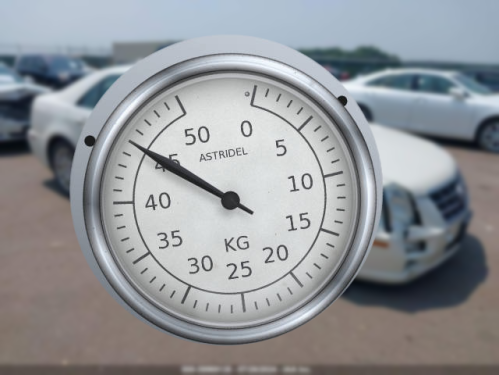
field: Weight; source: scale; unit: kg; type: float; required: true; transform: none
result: 45 kg
